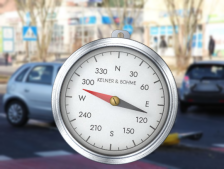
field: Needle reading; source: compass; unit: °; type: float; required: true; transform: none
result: 285 °
